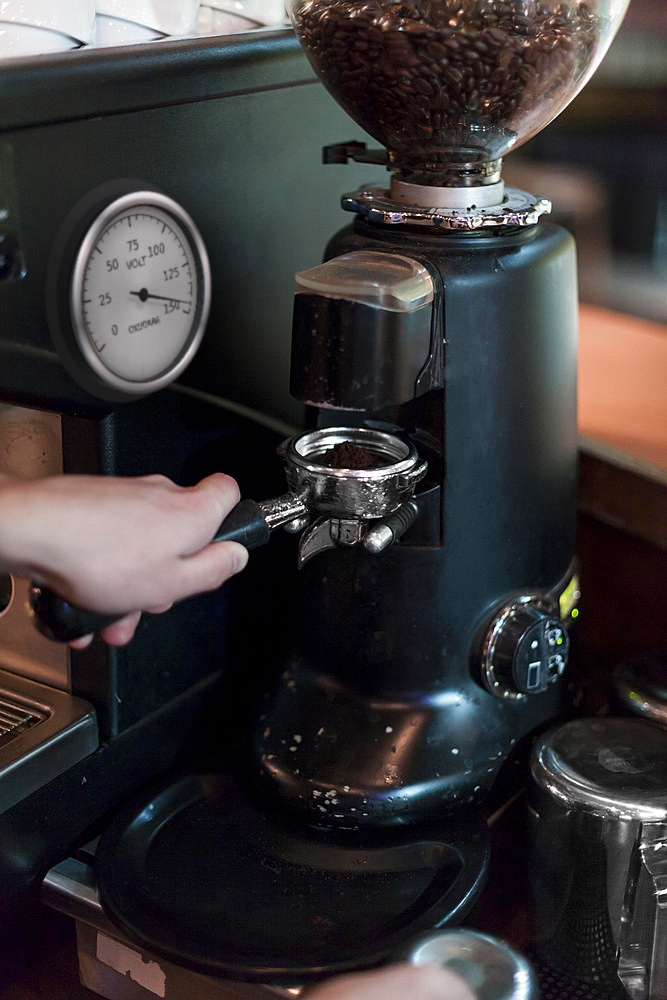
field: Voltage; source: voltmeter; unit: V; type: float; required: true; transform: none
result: 145 V
